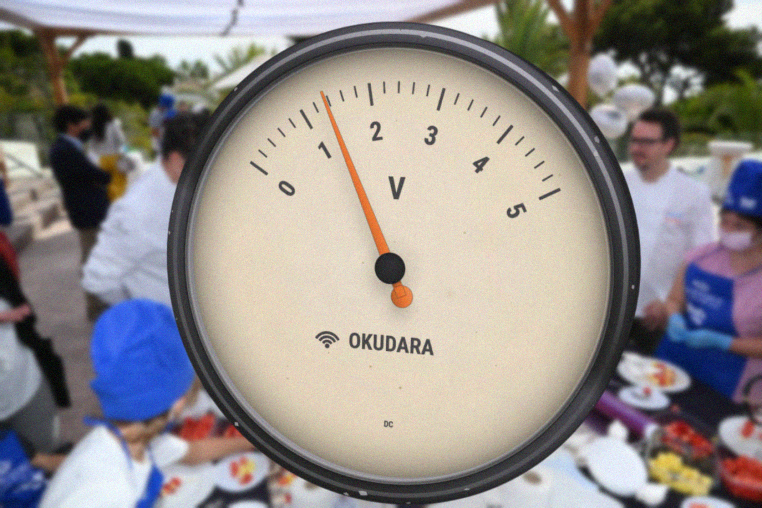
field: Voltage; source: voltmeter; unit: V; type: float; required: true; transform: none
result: 1.4 V
